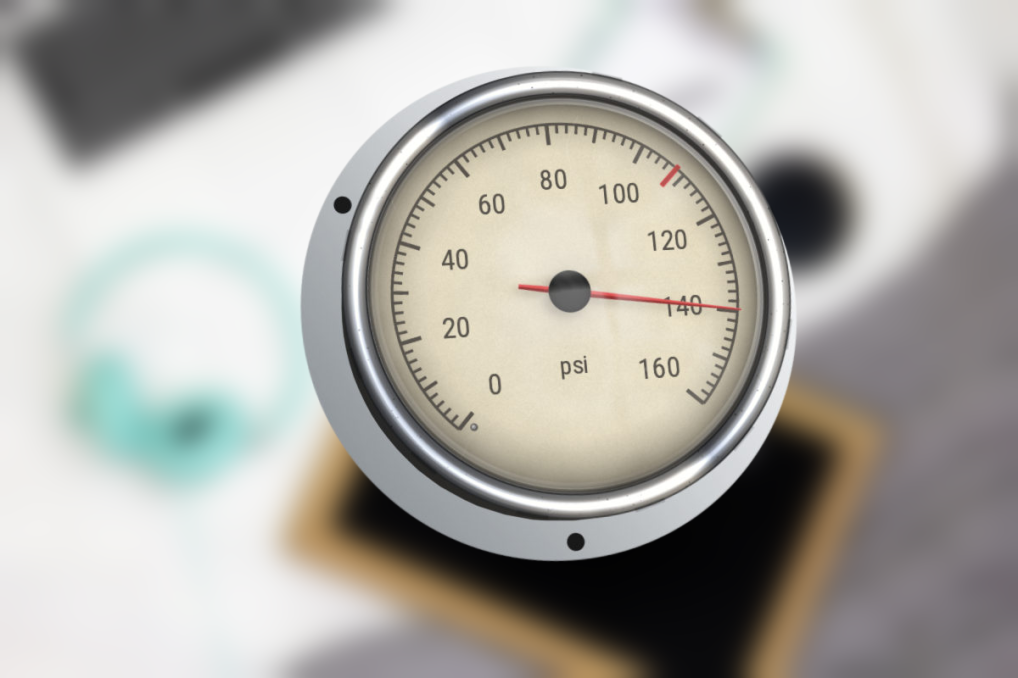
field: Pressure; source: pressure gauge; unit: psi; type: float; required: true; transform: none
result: 140 psi
